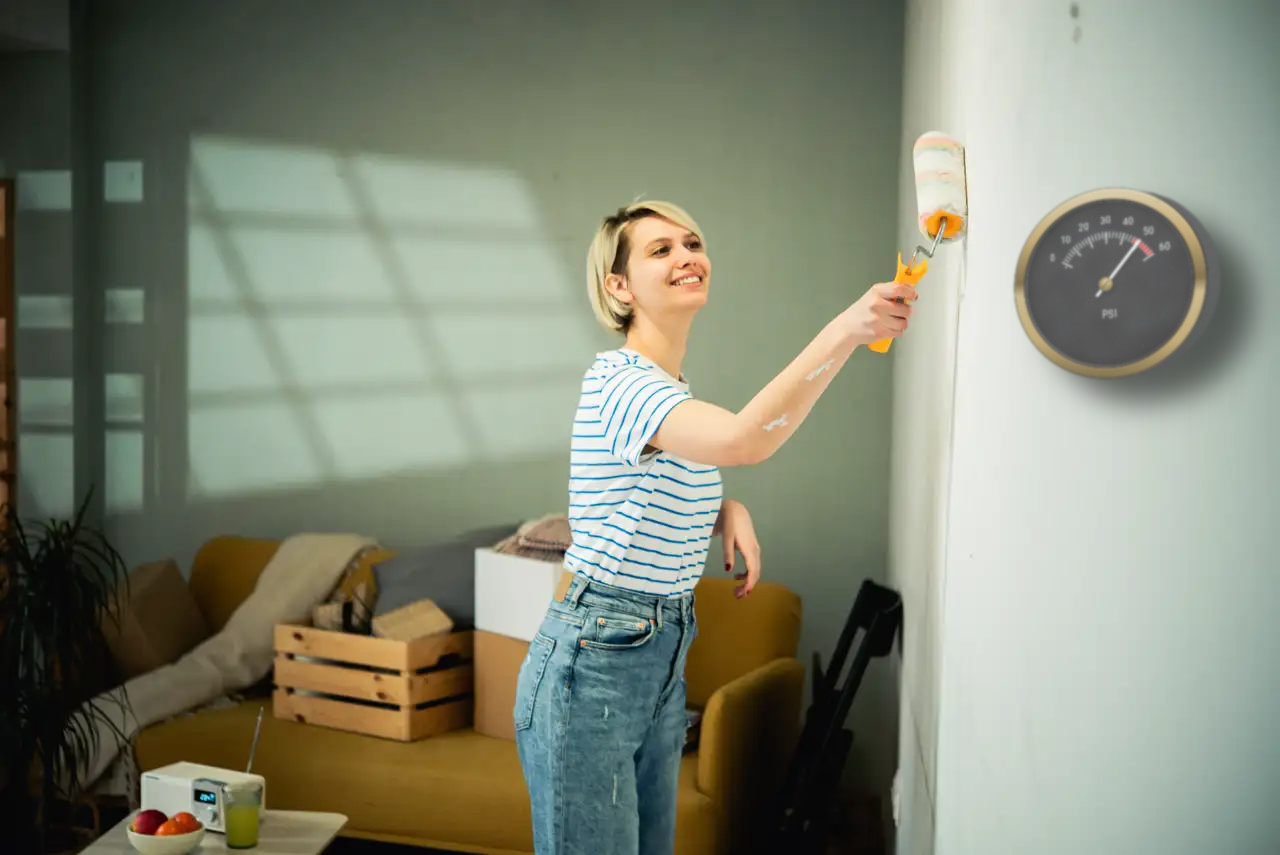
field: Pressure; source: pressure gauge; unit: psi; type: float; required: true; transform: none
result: 50 psi
